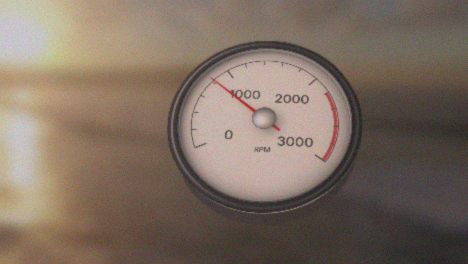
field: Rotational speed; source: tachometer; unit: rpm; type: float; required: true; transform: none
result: 800 rpm
